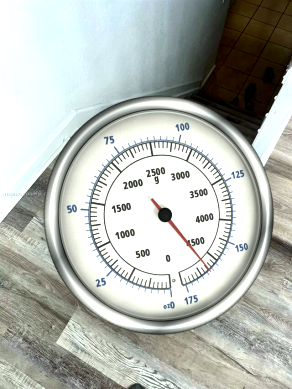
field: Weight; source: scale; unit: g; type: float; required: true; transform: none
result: 4650 g
